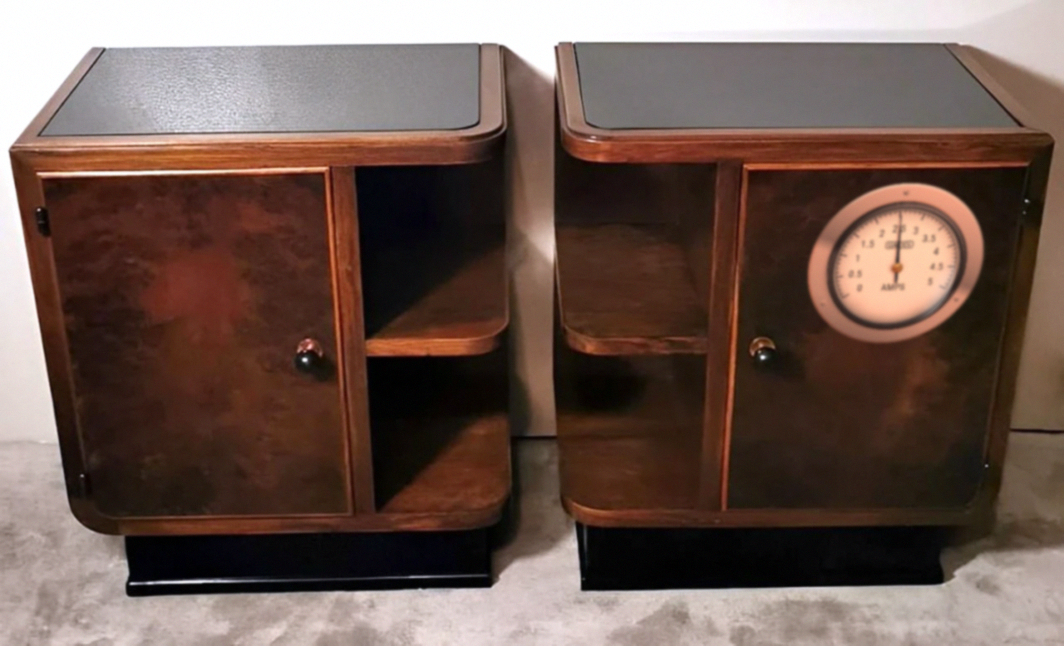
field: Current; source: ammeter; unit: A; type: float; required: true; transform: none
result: 2.5 A
